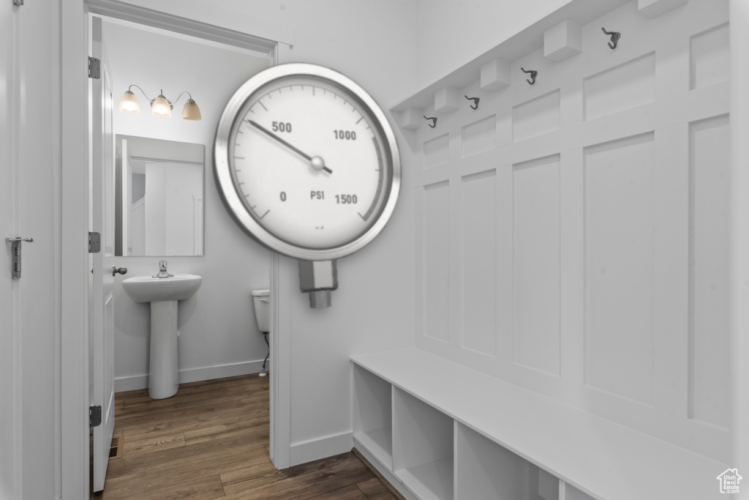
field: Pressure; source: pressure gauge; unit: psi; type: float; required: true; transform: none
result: 400 psi
